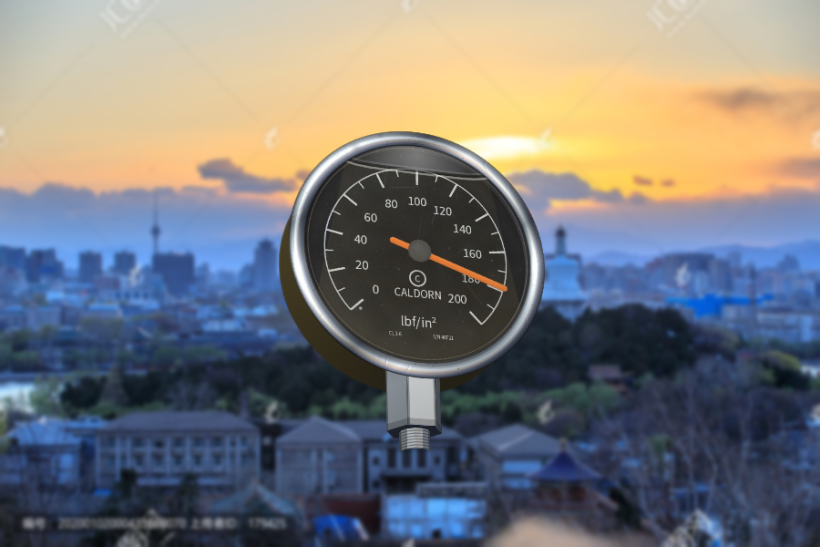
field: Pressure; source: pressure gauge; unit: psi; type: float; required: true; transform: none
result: 180 psi
